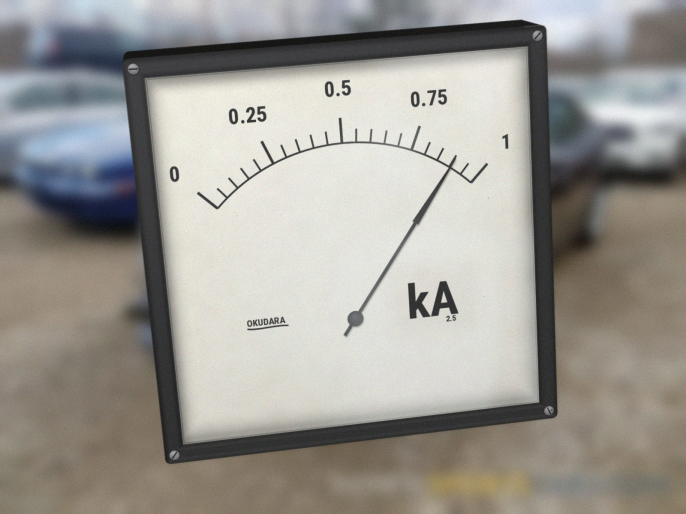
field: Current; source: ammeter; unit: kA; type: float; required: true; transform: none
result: 0.9 kA
